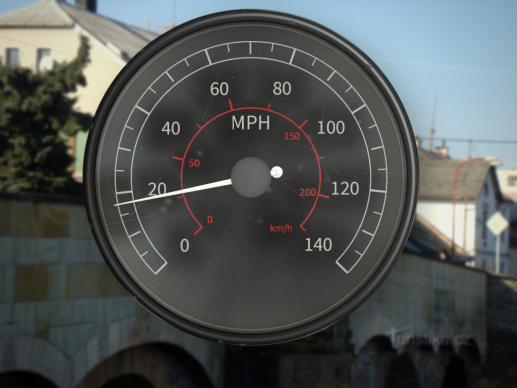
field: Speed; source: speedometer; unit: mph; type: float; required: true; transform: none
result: 17.5 mph
